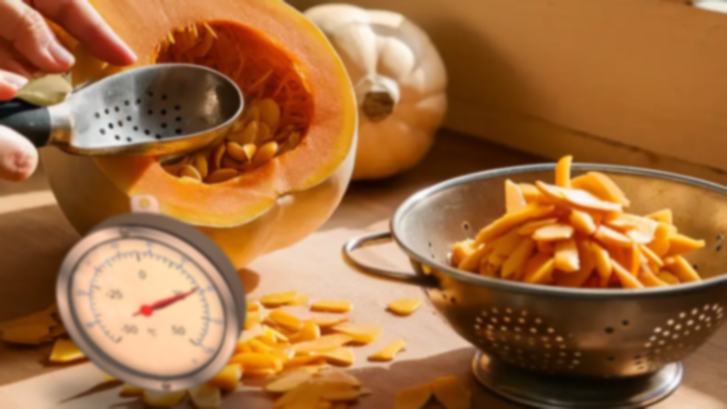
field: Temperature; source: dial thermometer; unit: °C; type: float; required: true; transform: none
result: 25 °C
